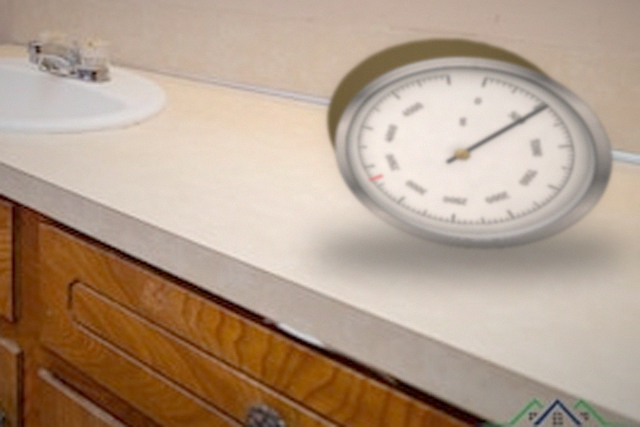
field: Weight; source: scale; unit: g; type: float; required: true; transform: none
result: 500 g
